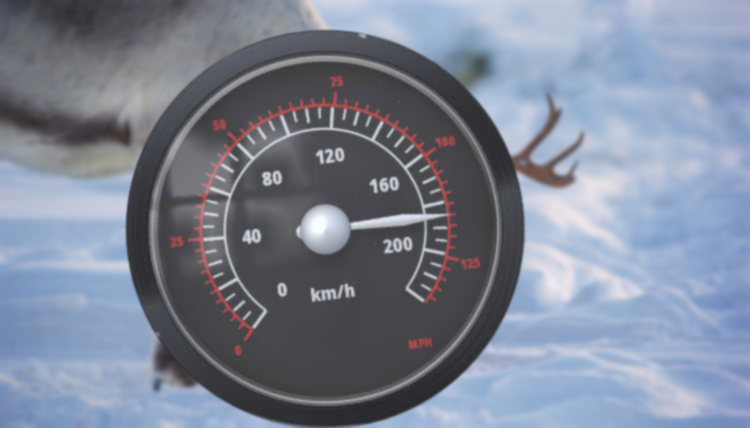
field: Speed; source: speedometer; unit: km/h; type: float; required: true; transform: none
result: 185 km/h
